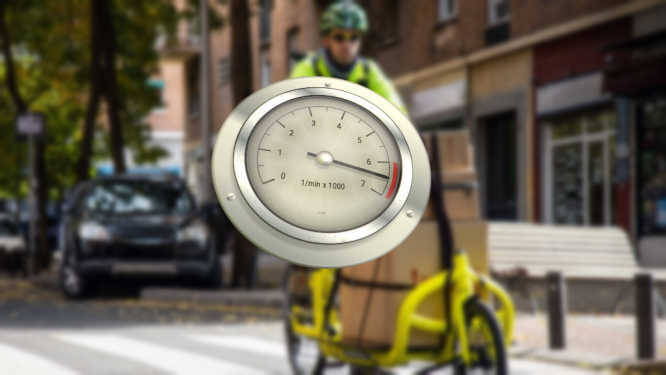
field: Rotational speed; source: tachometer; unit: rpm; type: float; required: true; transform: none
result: 6500 rpm
